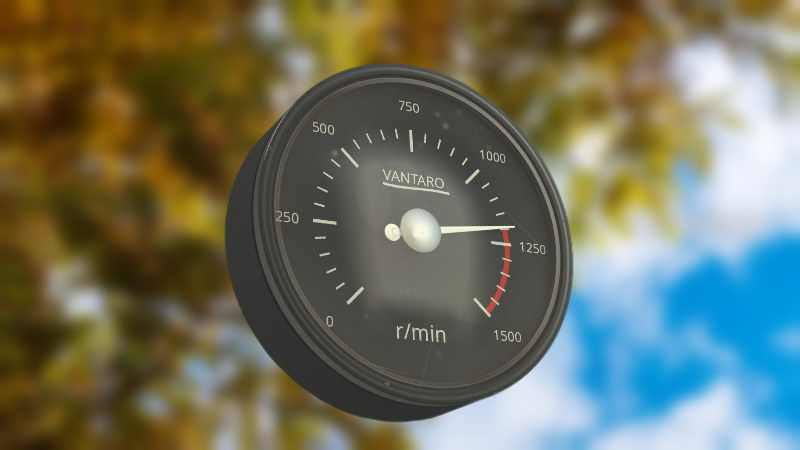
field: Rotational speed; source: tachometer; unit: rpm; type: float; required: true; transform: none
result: 1200 rpm
